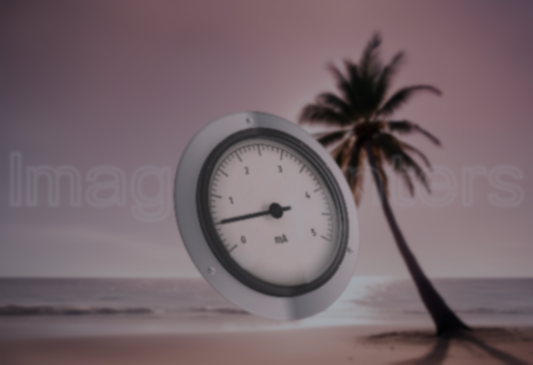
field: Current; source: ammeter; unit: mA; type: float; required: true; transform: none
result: 0.5 mA
